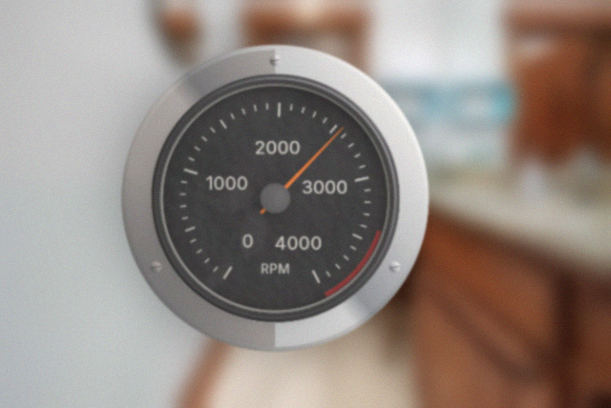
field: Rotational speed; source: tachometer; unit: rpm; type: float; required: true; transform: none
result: 2550 rpm
